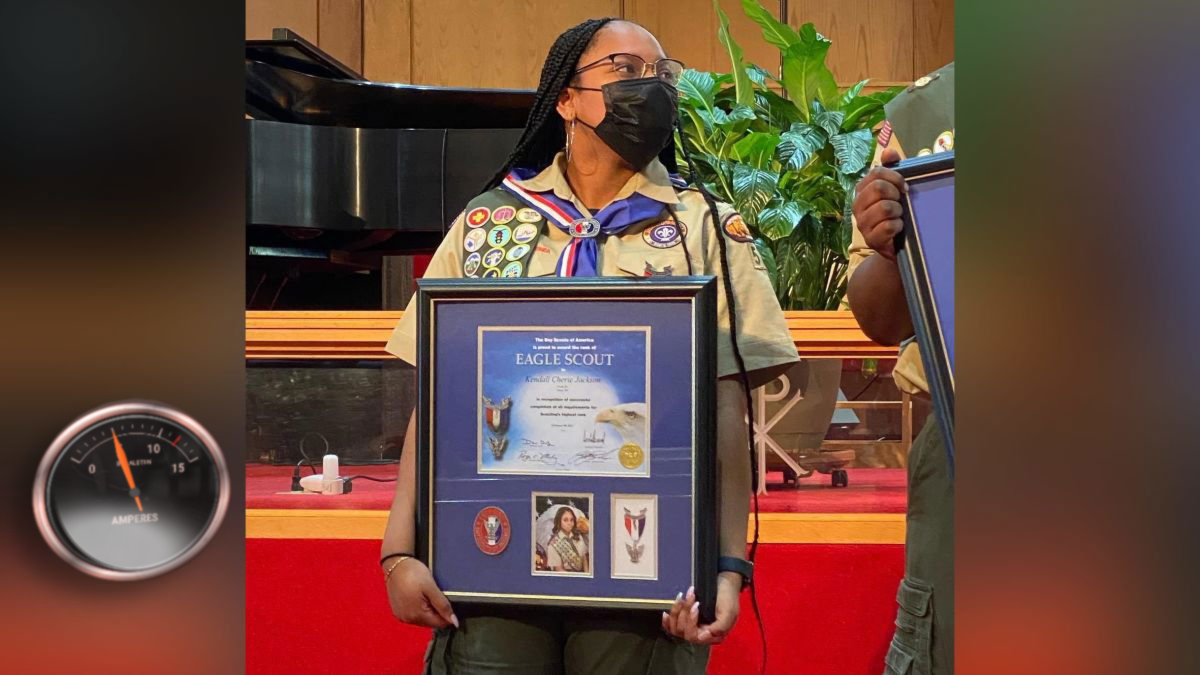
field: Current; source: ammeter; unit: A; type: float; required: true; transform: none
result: 5 A
